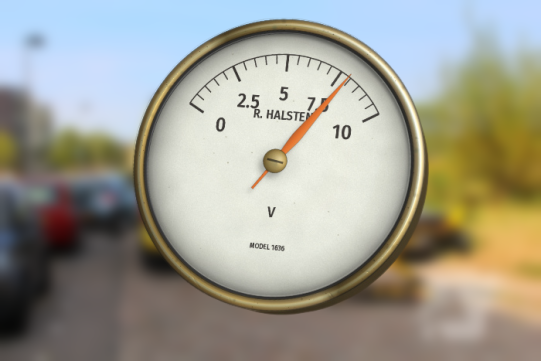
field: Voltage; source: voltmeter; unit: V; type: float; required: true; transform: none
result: 8 V
